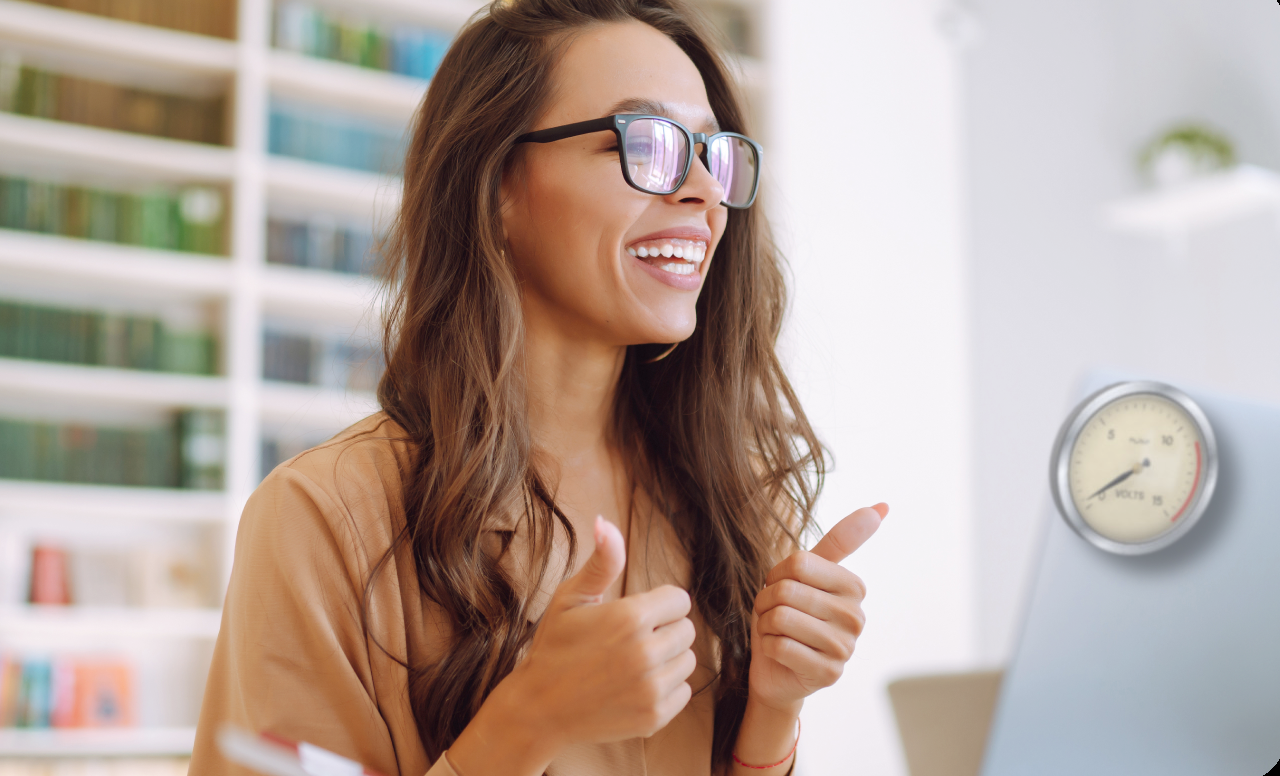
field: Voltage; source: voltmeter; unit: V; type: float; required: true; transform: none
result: 0.5 V
